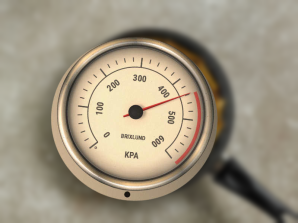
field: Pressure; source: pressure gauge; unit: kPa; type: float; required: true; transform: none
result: 440 kPa
